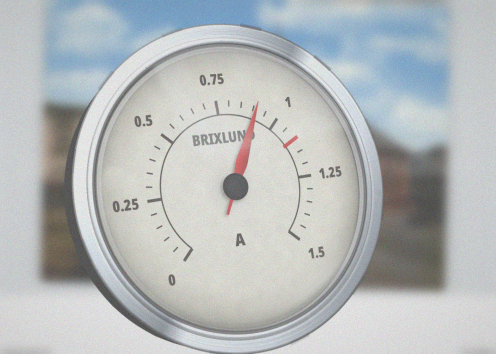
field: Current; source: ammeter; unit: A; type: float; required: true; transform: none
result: 0.9 A
